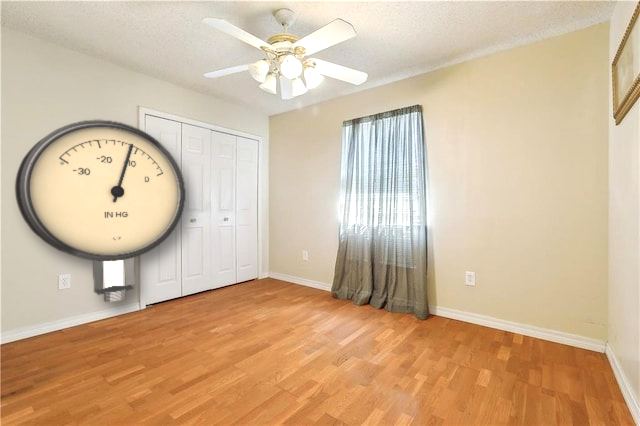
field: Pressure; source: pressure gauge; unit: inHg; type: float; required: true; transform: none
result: -12 inHg
